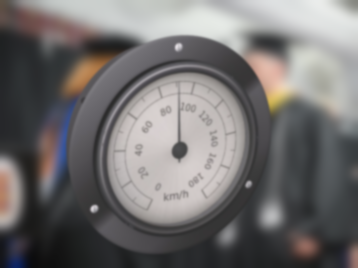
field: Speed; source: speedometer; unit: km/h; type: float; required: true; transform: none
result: 90 km/h
